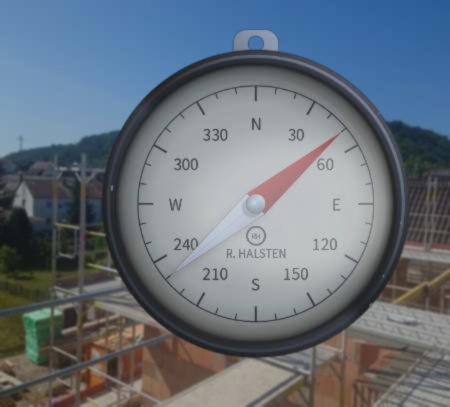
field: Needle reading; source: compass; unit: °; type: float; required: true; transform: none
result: 50 °
